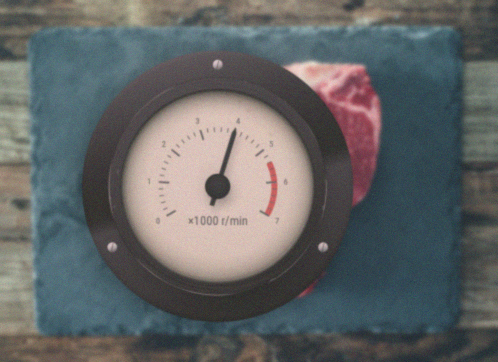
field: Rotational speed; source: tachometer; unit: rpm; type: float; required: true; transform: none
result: 4000 rpm
